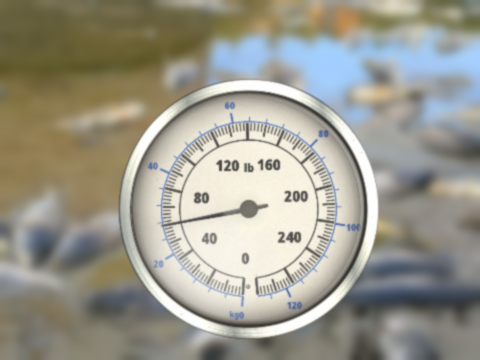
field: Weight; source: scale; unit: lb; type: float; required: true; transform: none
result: 60 lb
